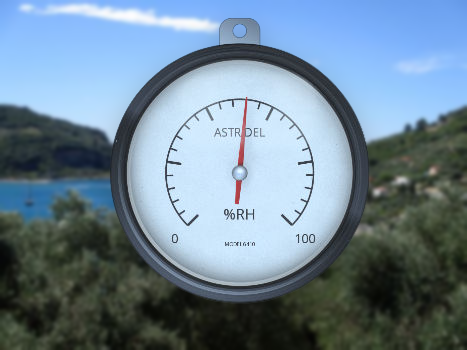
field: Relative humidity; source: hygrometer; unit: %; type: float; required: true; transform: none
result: 52 %
